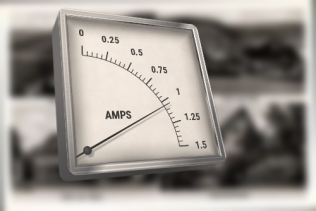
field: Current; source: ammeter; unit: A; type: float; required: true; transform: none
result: 1.05 A
